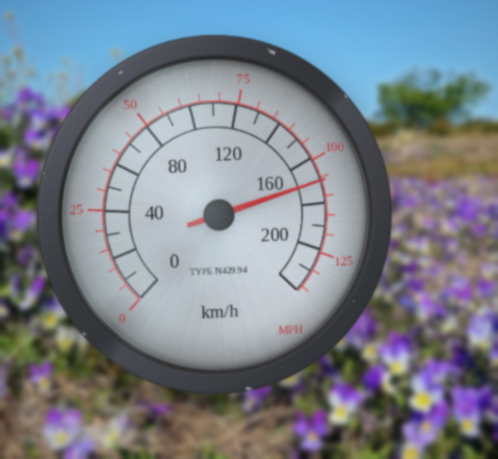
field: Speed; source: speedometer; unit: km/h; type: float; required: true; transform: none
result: 170 km/h
